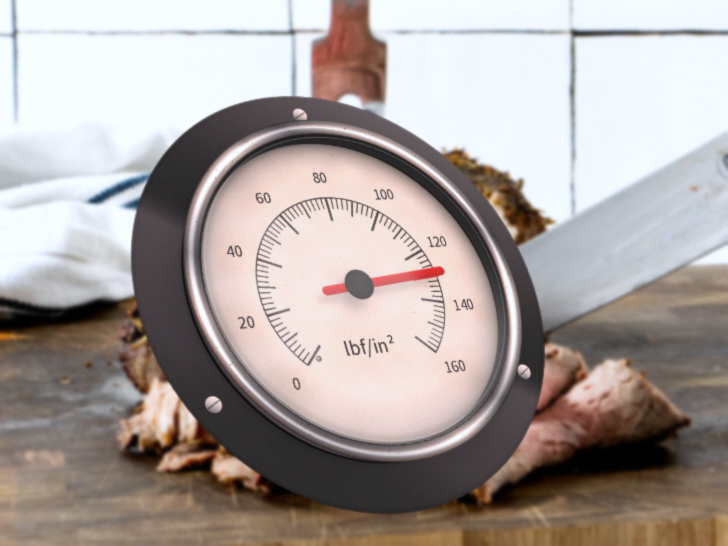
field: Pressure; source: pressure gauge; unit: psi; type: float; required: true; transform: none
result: 130 psi
